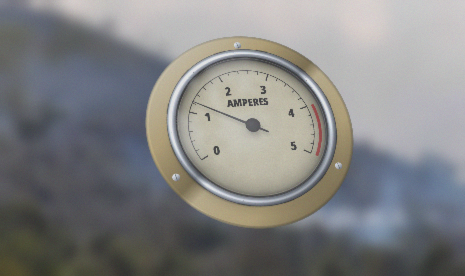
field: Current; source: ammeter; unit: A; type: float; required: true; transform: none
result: 1.2 A
